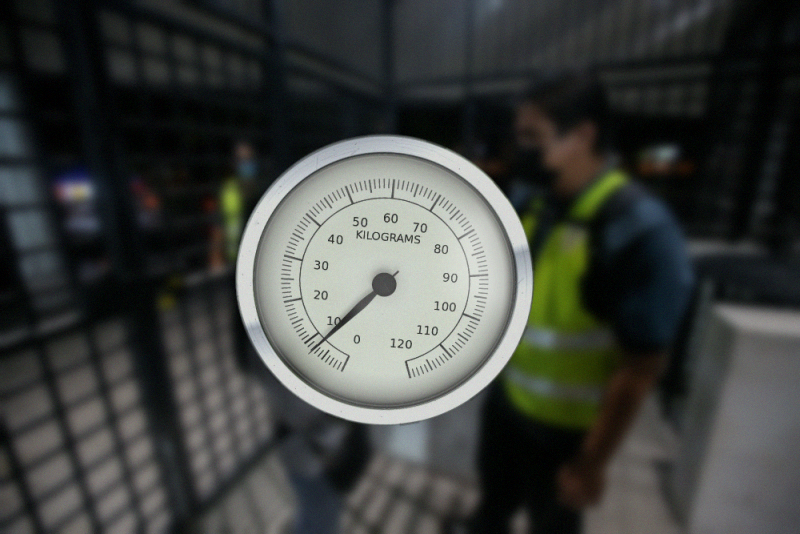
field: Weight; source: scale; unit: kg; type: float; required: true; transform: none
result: 8 kg
